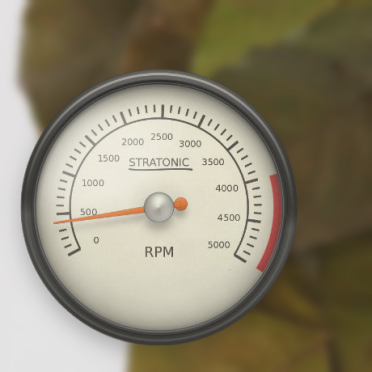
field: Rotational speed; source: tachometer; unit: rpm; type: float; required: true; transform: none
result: 400 rpm
